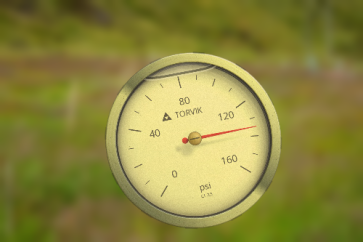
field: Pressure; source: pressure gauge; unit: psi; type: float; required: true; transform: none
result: 135 psi
